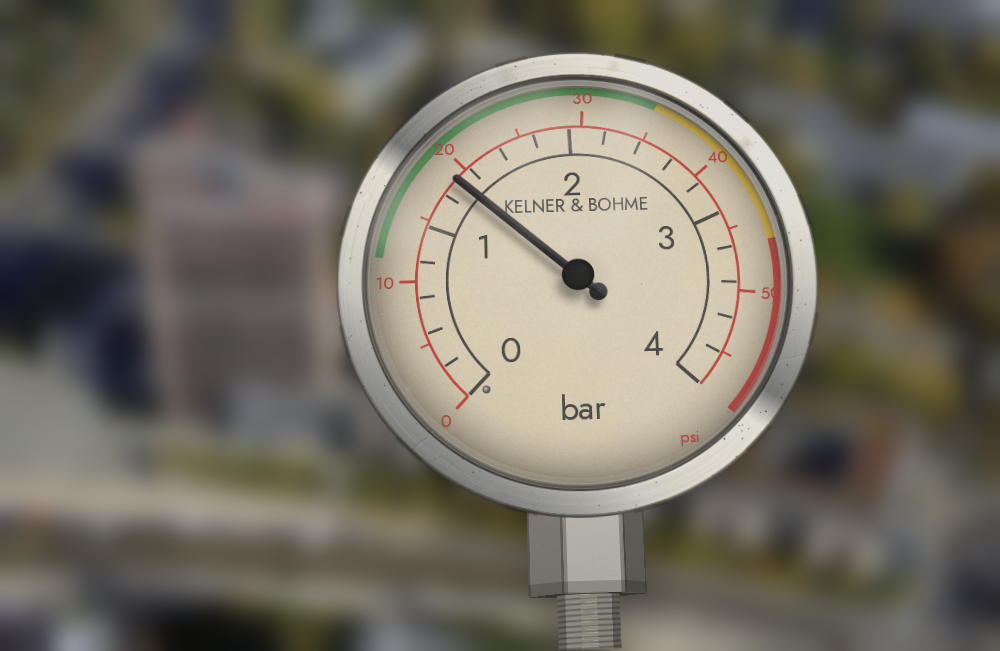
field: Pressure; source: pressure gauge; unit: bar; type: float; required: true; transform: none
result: 1.3 bar
